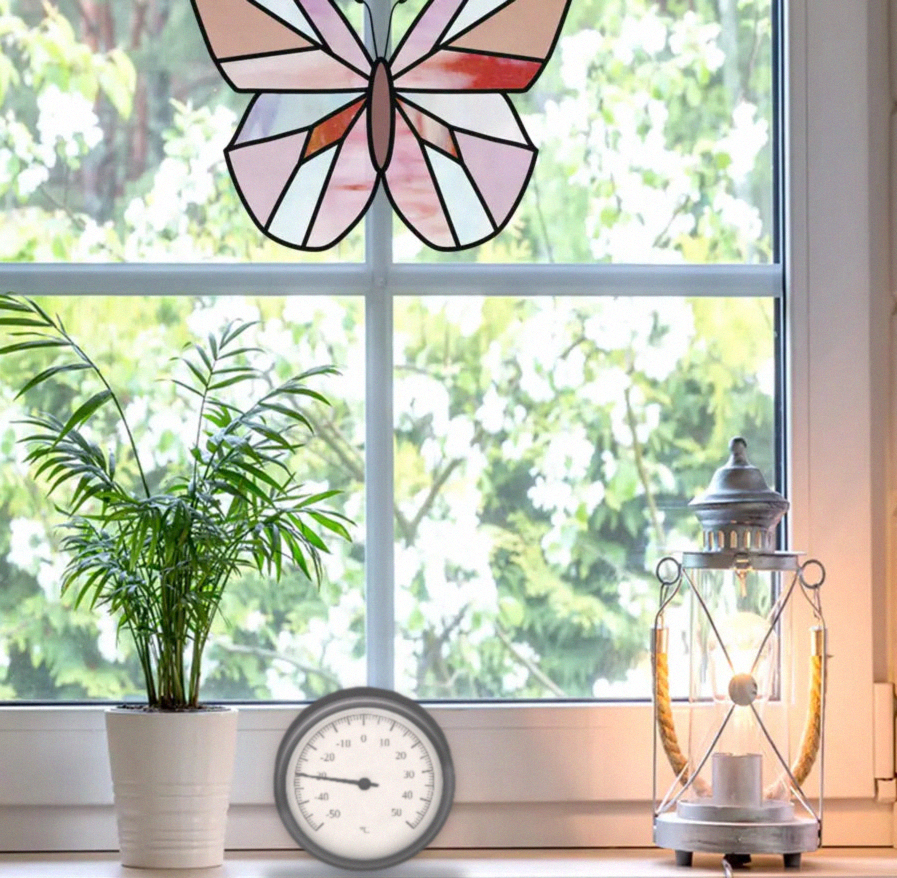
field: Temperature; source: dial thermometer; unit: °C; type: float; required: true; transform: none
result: -30 °C
